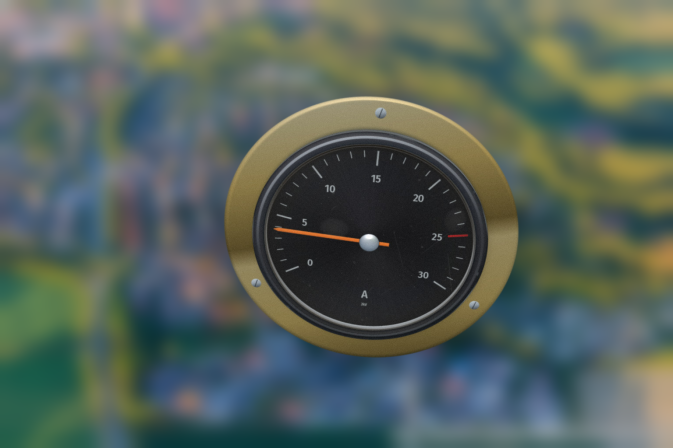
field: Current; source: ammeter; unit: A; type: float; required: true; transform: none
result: 4 A
